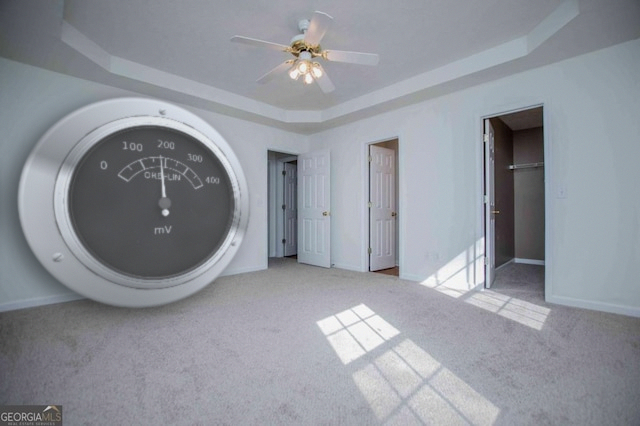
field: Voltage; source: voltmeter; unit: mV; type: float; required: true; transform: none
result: 175 mV
